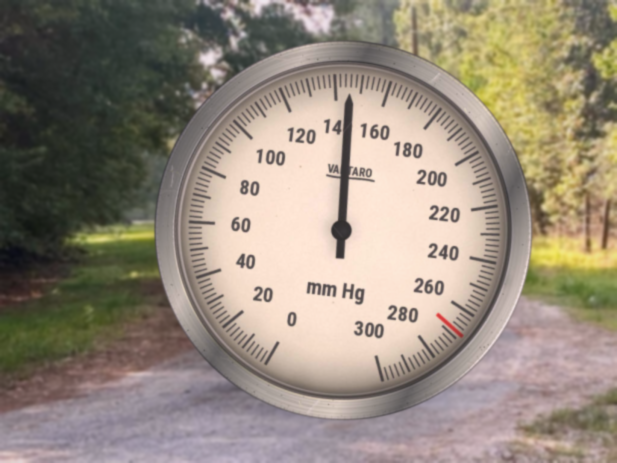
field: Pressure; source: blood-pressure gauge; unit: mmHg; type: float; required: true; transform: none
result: 146 mmHg
